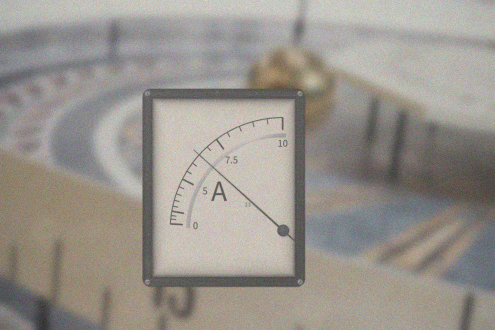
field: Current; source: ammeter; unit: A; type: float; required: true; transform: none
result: 6.5 A
